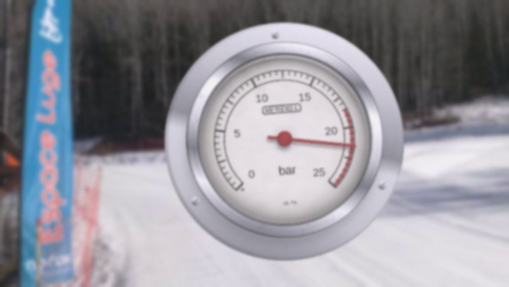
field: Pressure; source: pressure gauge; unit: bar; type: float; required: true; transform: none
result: 21.5 bar
